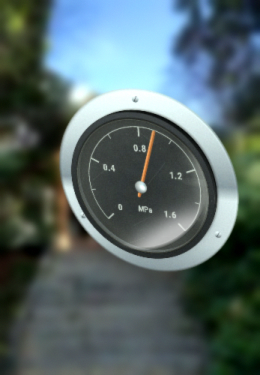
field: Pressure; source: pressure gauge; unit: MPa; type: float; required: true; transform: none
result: 0.9 MPa
